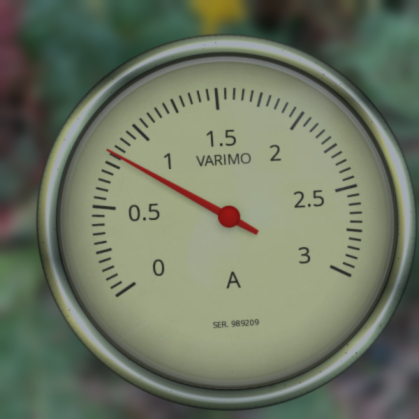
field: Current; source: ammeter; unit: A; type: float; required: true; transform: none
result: 0.8 A
